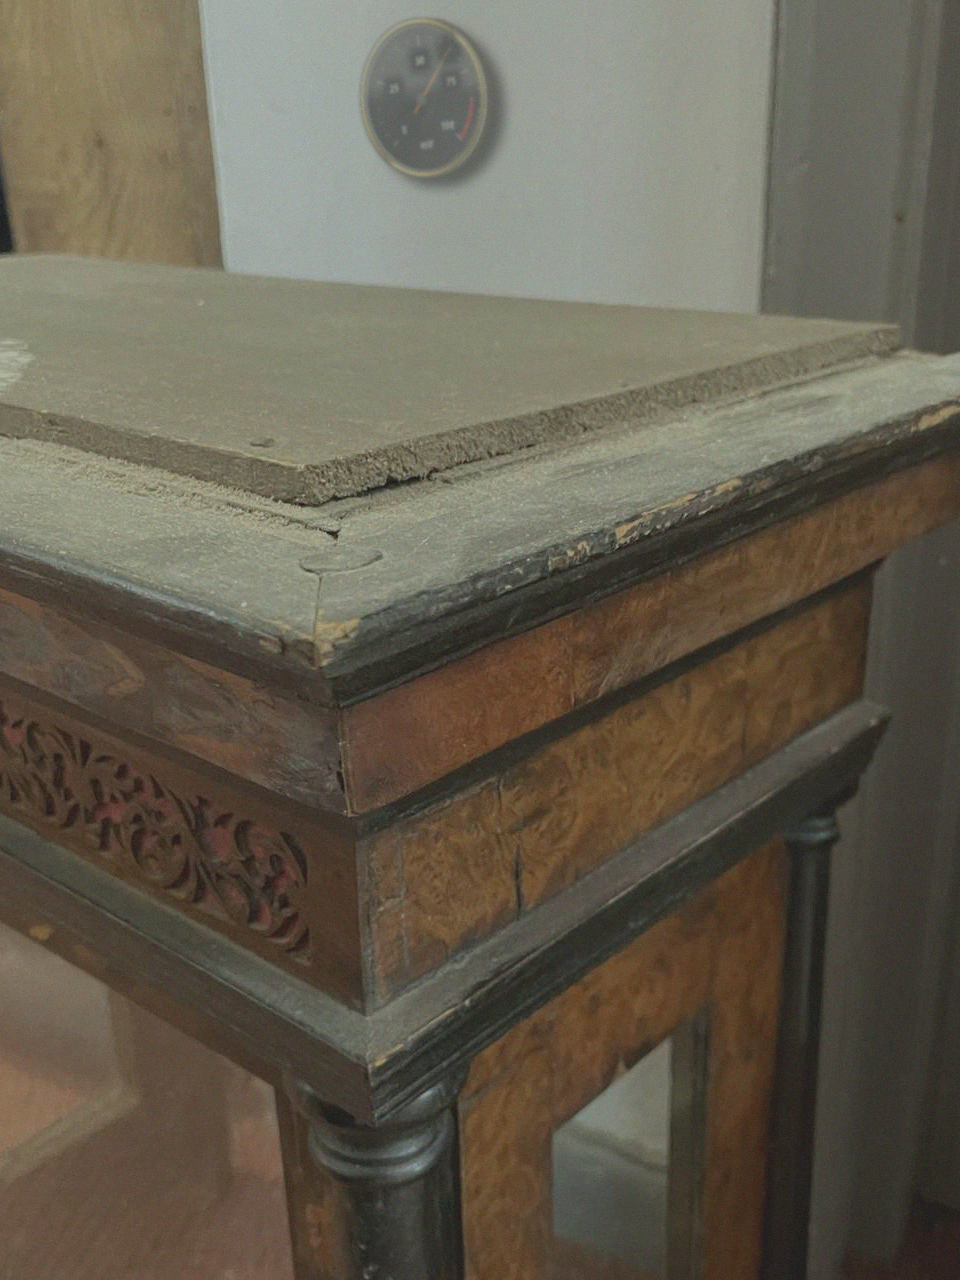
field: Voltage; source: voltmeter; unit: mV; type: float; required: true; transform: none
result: 65 mV
